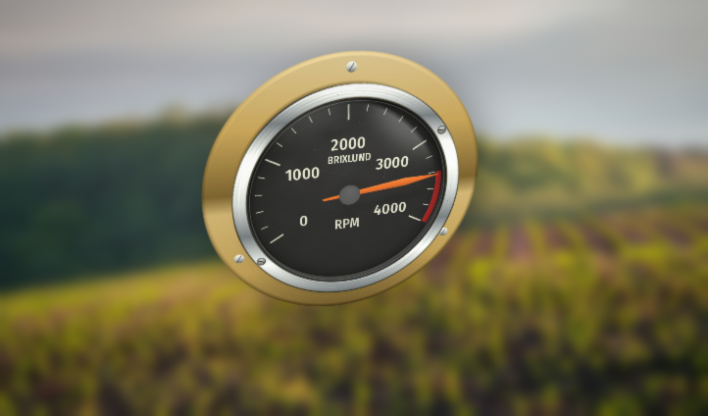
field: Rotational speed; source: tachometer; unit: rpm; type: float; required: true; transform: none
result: 3400 rpm
